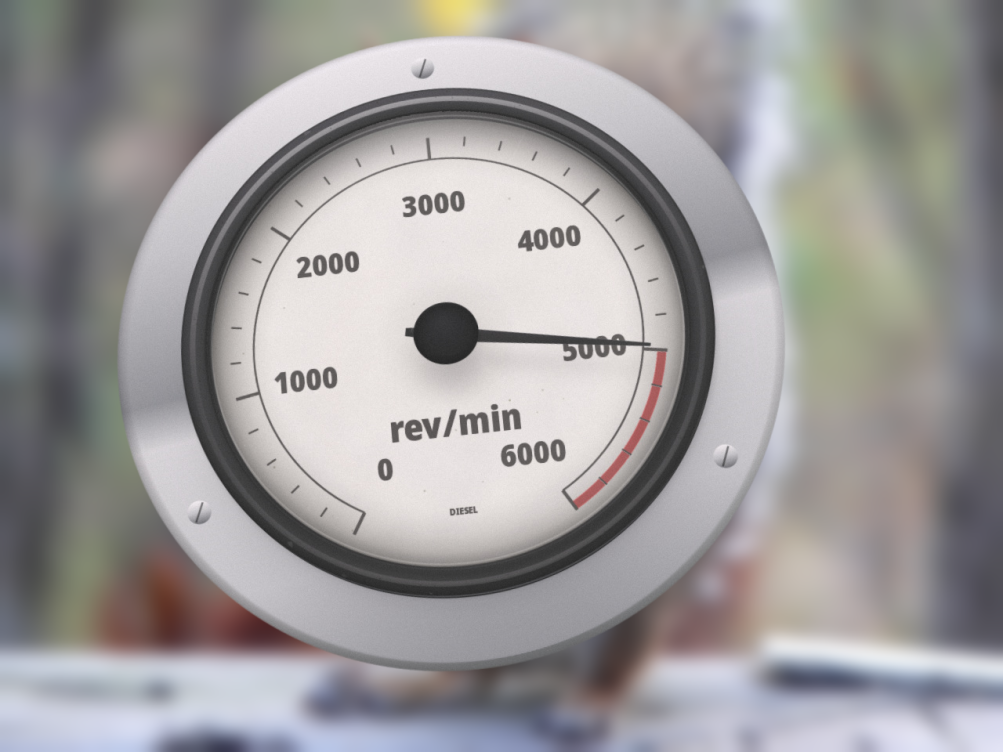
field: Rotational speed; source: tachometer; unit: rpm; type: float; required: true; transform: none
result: 5000 rpm
